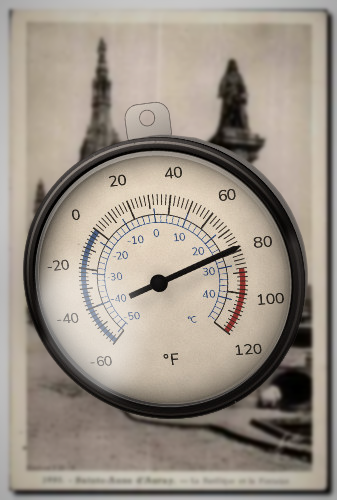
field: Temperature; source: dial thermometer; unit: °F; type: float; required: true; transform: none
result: 78 °F
